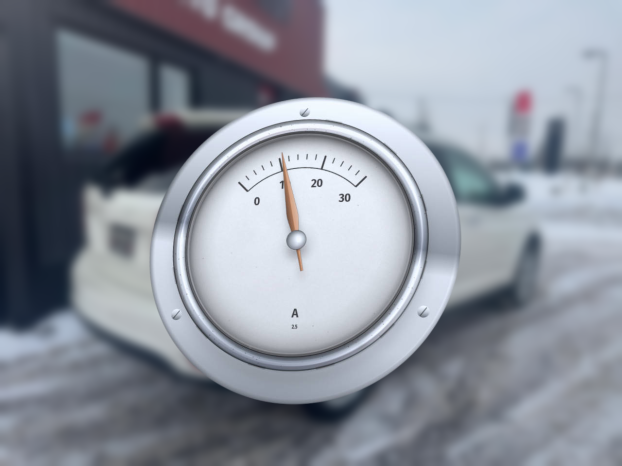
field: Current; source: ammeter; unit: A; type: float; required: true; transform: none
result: 11 A
